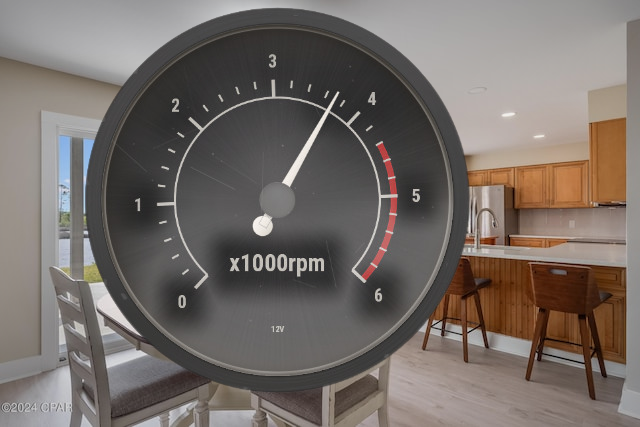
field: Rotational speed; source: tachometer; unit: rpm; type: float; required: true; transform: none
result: 3700 rpm
